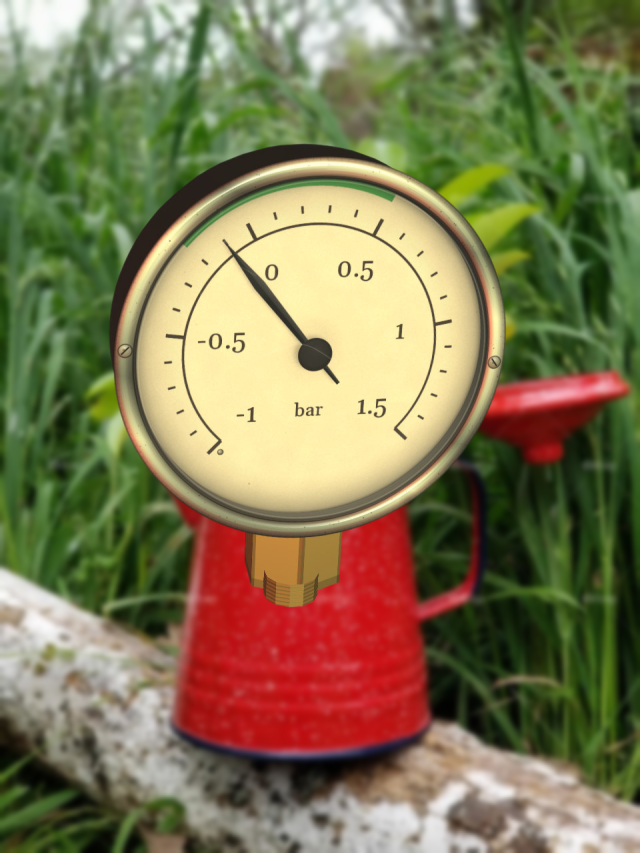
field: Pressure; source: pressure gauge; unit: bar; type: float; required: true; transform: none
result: -0.1 bar
